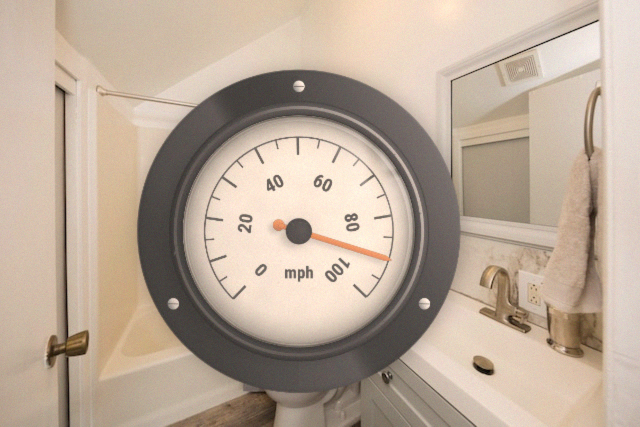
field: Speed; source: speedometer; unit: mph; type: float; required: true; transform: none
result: 90 mph
